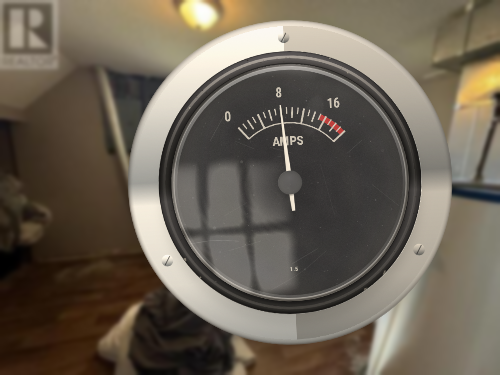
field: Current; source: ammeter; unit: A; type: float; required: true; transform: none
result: 8 A
